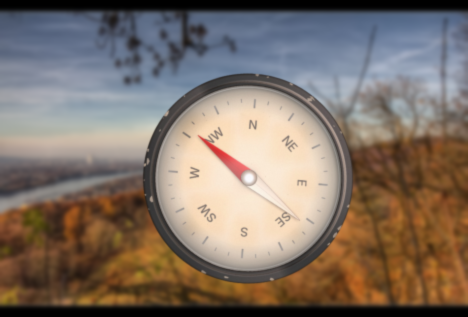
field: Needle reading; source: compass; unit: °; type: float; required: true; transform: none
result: 305 °
